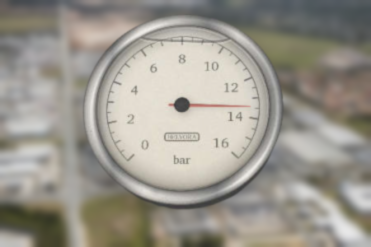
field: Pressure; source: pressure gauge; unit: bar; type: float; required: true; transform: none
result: 13.5 bar
